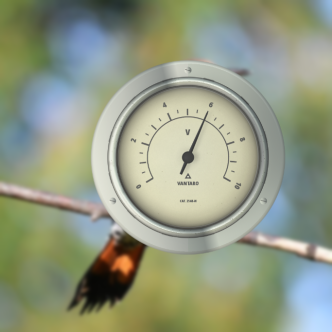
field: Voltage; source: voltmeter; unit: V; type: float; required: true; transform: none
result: 6 V
